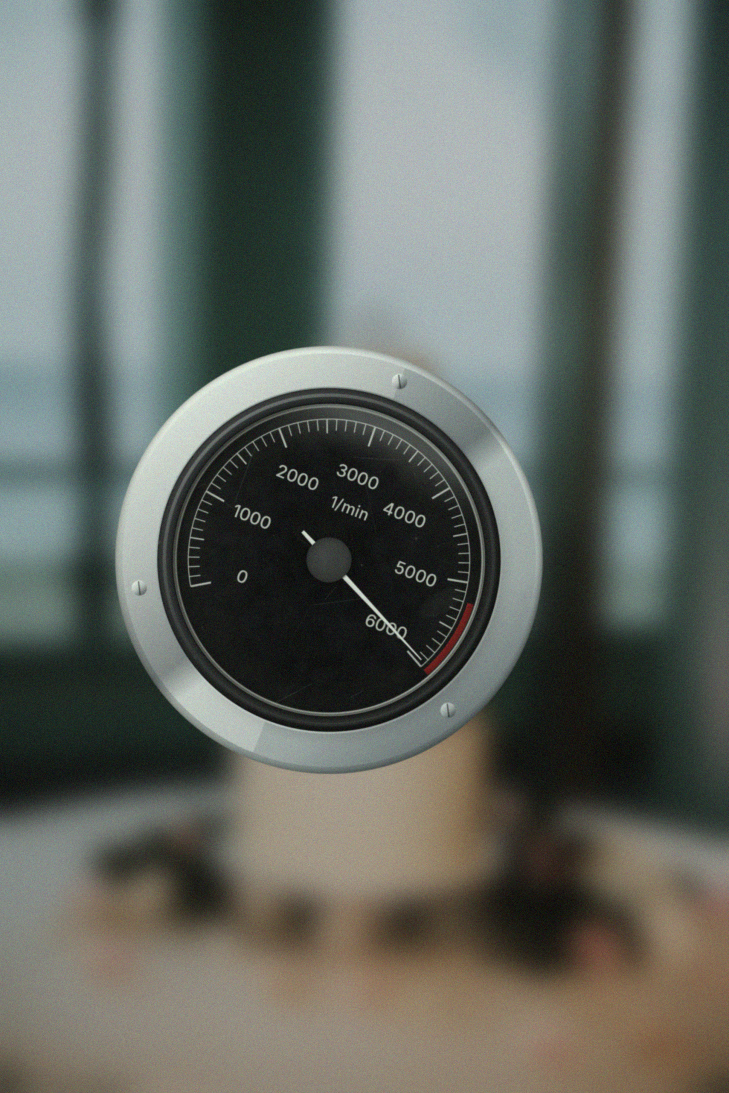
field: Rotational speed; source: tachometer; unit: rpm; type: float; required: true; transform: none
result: 5950 rpm
